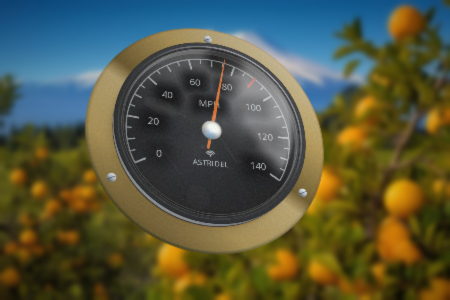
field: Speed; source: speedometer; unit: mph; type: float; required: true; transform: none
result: 75 mph
